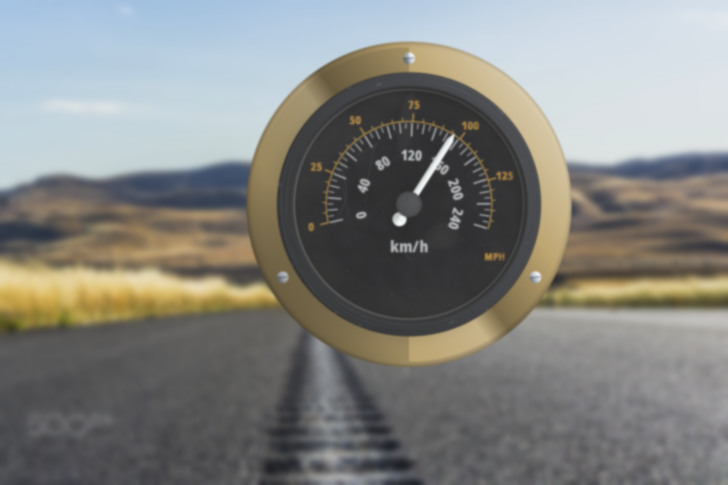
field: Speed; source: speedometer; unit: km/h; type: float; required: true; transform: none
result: 155 km/h
